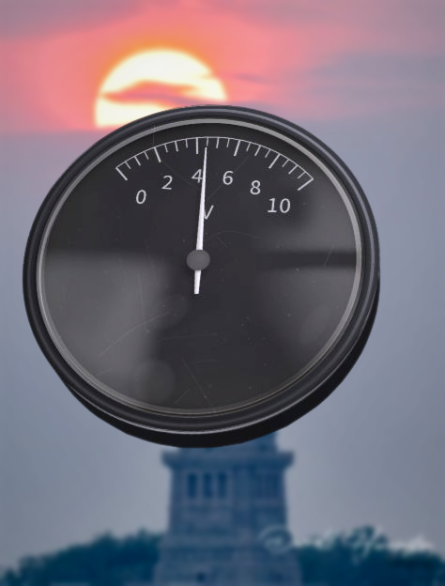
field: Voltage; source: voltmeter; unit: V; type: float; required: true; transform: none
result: 4.5 V
